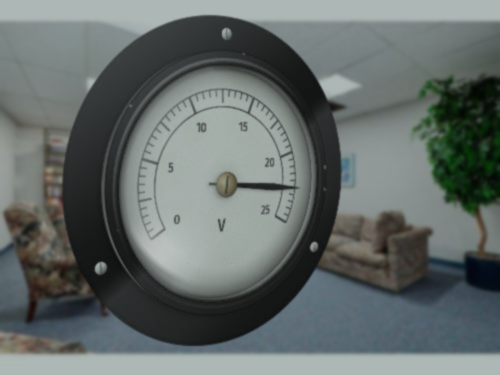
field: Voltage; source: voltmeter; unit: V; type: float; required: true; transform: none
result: 22.5 V
